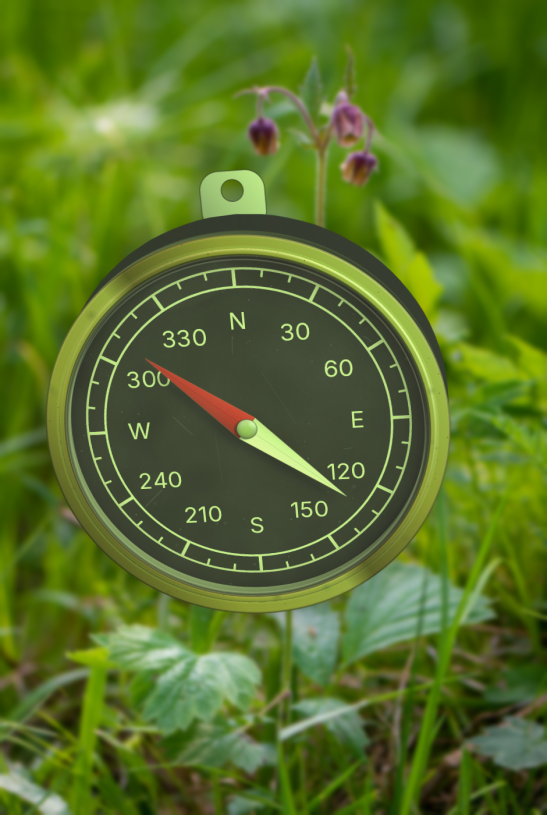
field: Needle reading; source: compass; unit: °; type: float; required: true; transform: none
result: 310 °
